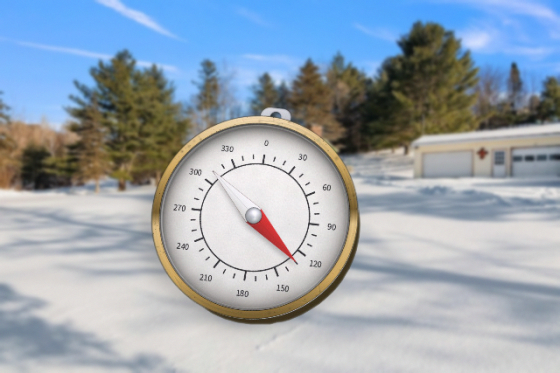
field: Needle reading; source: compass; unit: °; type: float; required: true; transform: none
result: 130 °
